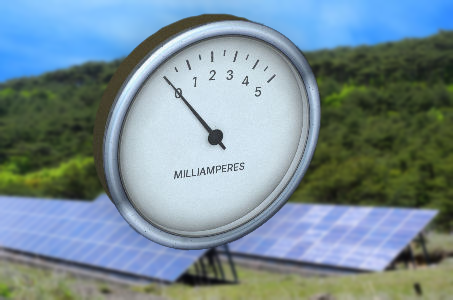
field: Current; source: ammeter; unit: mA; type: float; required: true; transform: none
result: 0 mA
